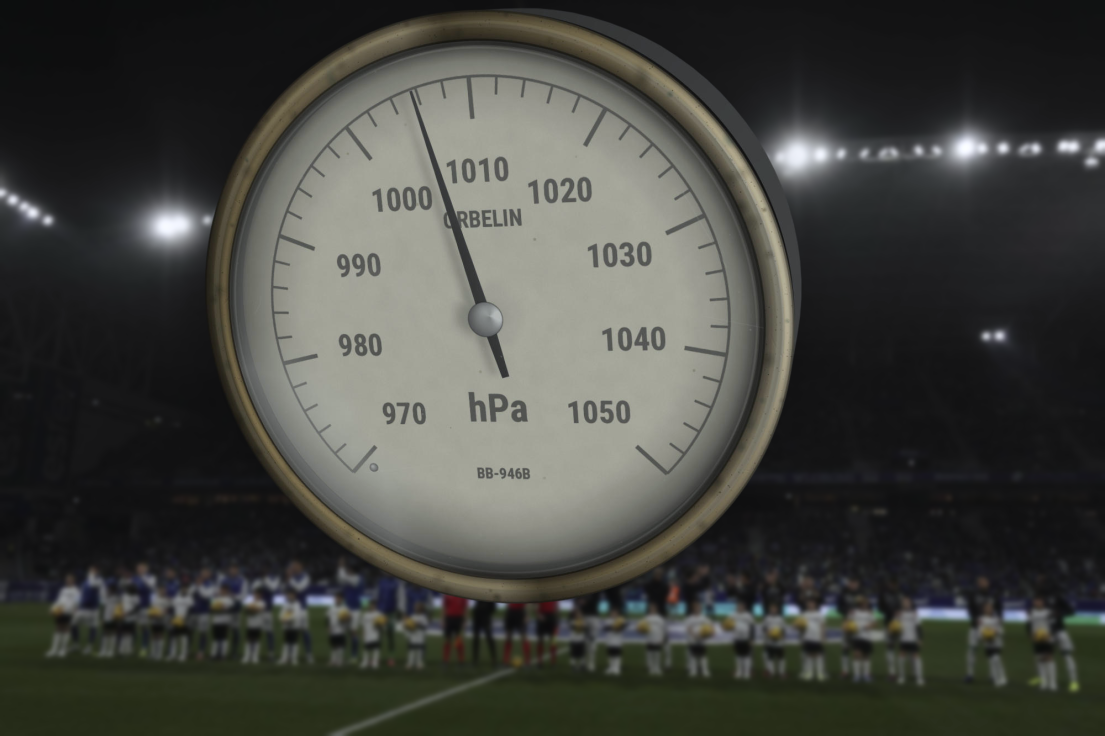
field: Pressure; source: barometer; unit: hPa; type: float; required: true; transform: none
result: 1006 hPa
